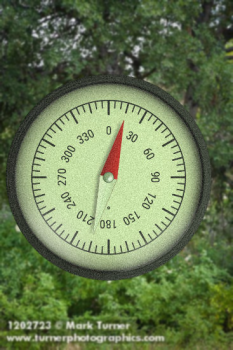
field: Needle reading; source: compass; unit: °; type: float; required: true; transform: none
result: 15 °
